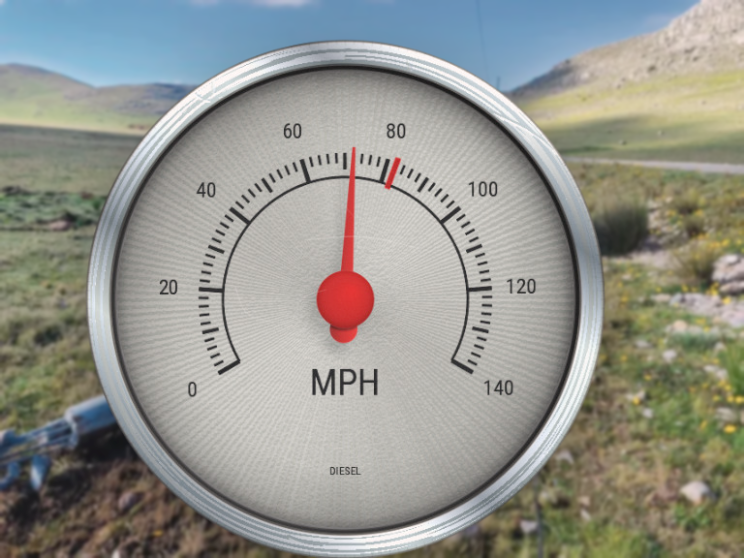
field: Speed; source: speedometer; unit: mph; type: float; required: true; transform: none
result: 72 mph
